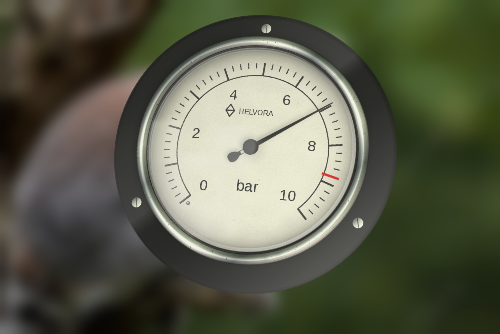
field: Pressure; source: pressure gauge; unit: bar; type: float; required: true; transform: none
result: 7 bar
